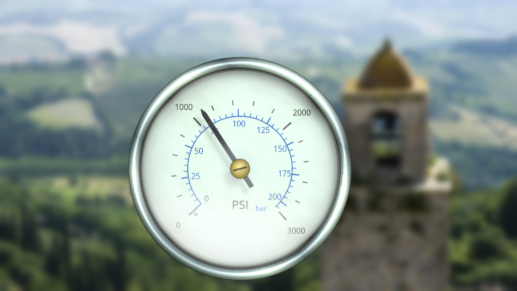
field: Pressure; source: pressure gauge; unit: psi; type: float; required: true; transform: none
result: 1100 psi
